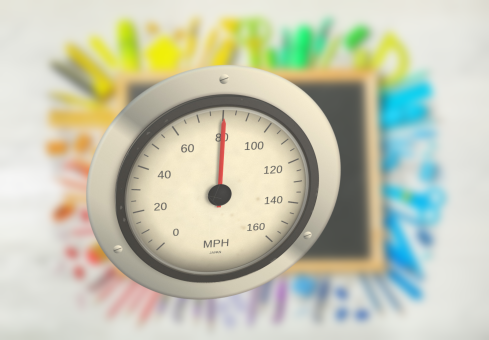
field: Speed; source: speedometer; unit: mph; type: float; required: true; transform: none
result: 80 mph
